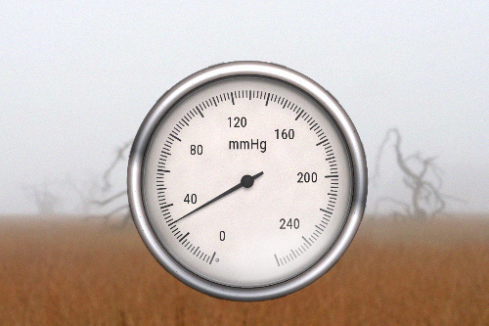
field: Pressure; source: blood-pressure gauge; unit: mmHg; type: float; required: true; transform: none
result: 30 mmHg
